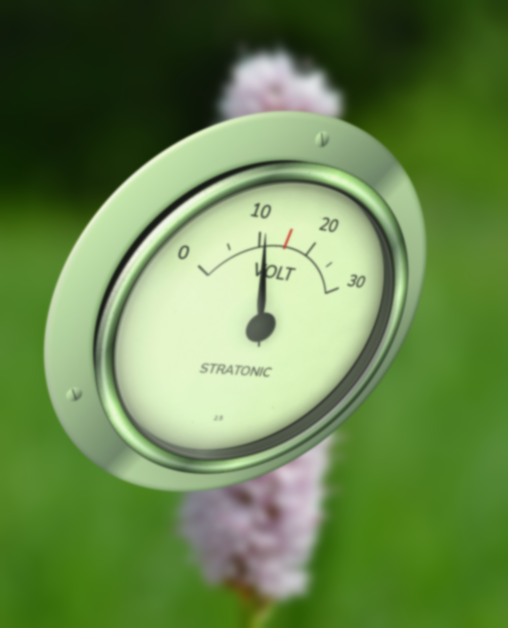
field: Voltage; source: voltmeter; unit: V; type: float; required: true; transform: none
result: 10 V
